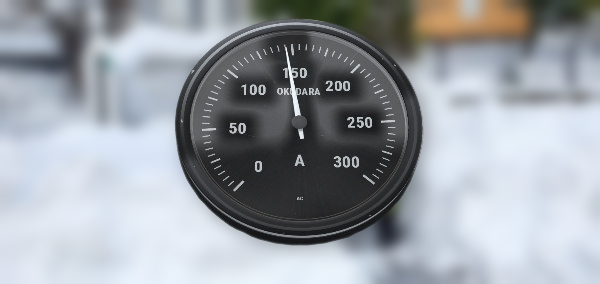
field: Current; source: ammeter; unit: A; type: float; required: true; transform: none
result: 145 A
